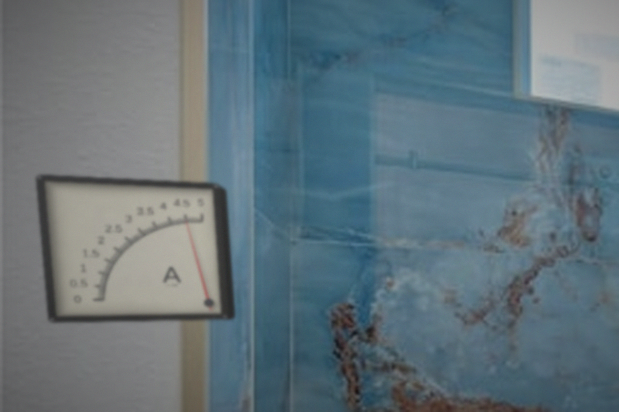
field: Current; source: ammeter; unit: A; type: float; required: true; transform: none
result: 4.5 A
